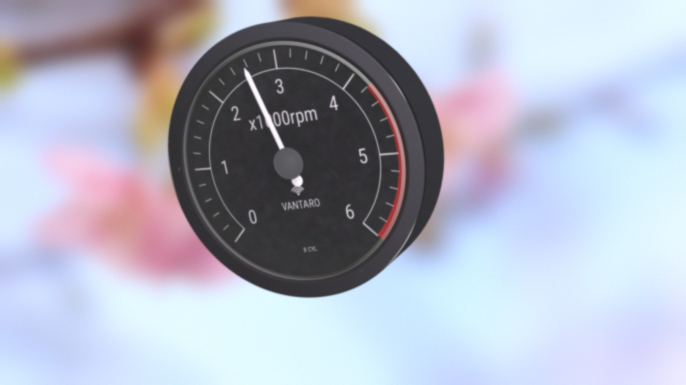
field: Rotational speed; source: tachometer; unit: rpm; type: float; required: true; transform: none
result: 2600 rpm
